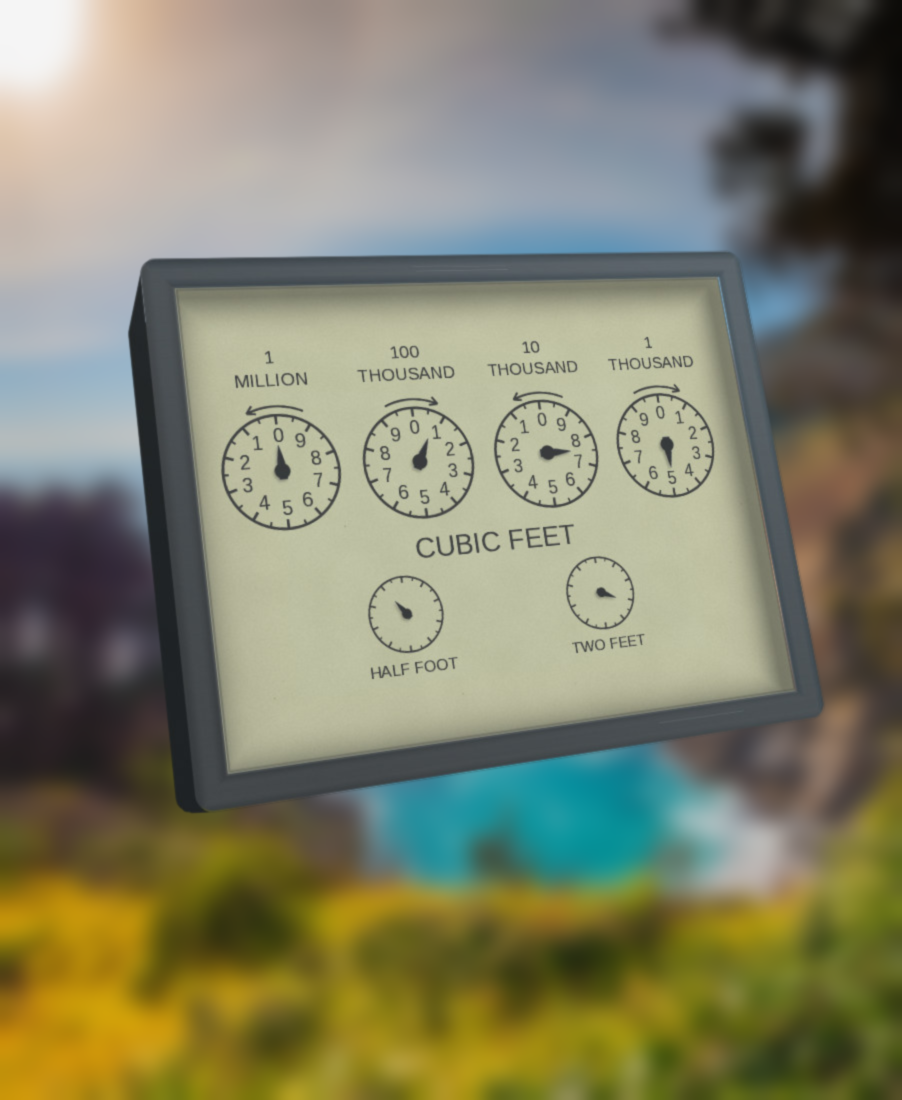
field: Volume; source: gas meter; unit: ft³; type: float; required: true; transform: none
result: 7500 ft³
